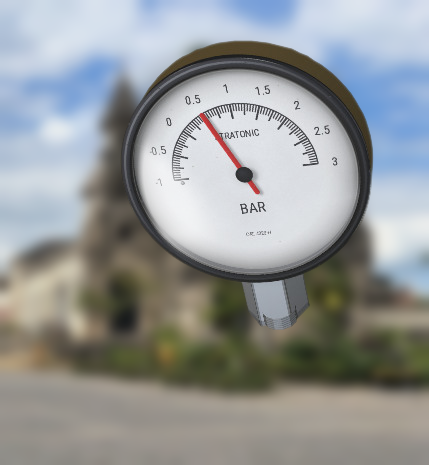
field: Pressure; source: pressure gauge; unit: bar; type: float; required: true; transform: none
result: 0.5 bar
